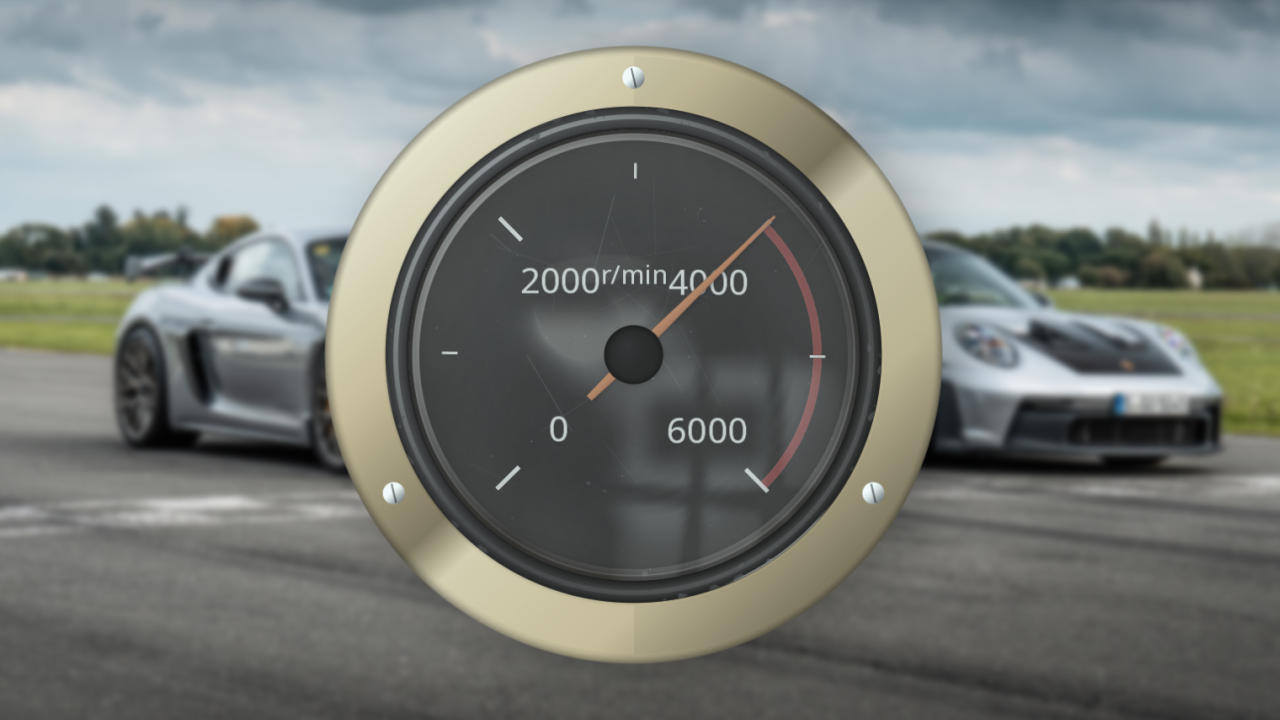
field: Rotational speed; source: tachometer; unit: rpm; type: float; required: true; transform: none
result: 4000 rpm
